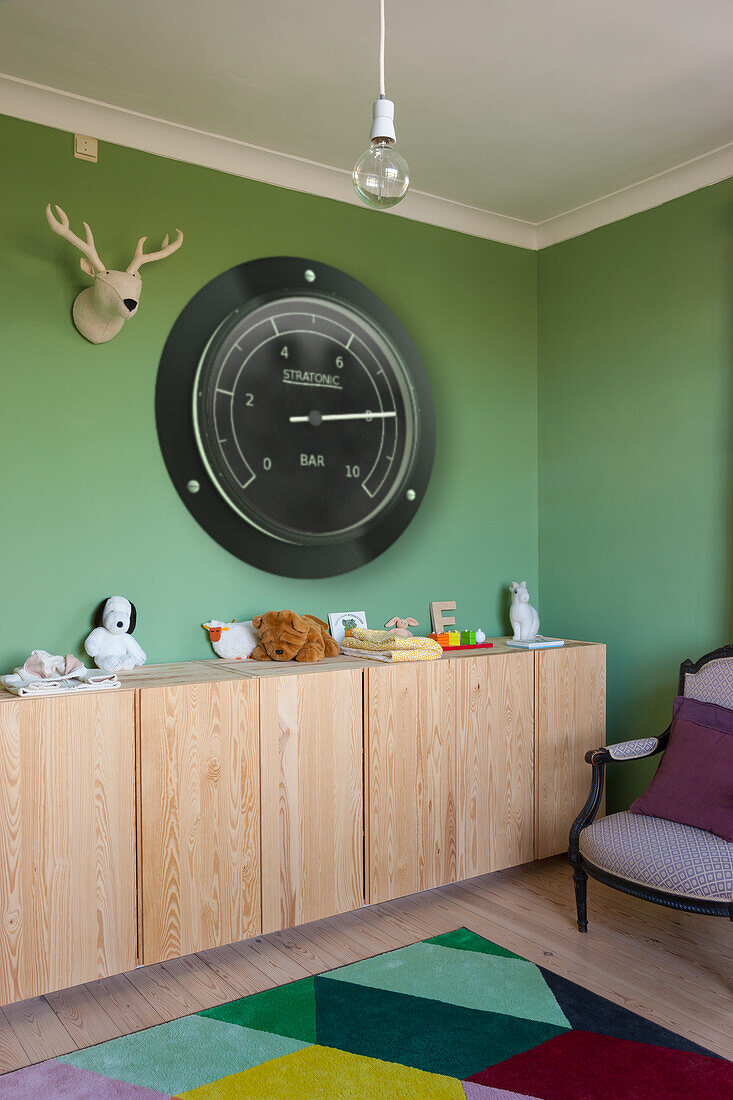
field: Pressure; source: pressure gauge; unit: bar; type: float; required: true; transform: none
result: 8 bar
